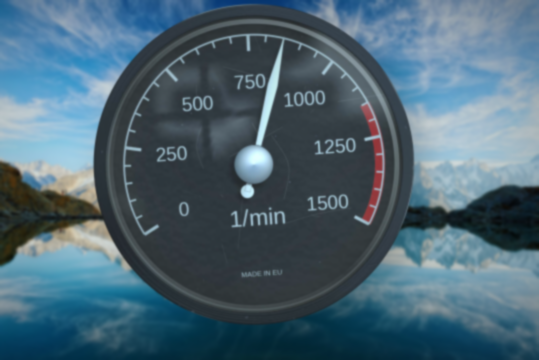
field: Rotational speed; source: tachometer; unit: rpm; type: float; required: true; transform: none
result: 850 rpm
